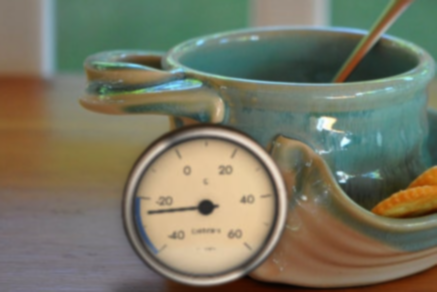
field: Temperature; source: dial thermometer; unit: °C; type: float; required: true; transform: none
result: -25 °C
